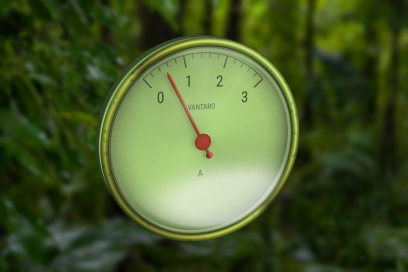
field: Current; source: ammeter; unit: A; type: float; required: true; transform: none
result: 0.5 A
